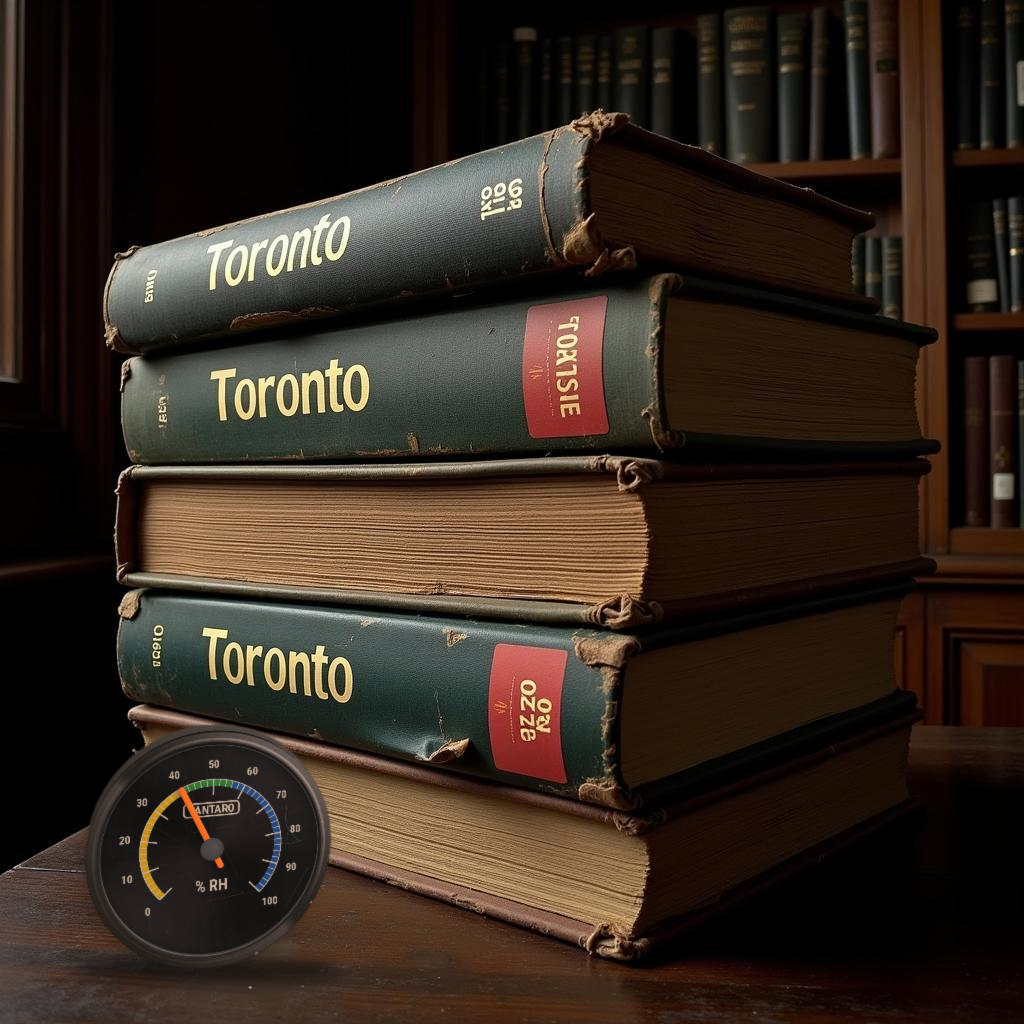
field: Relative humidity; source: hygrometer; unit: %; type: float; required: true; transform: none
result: 40 %
